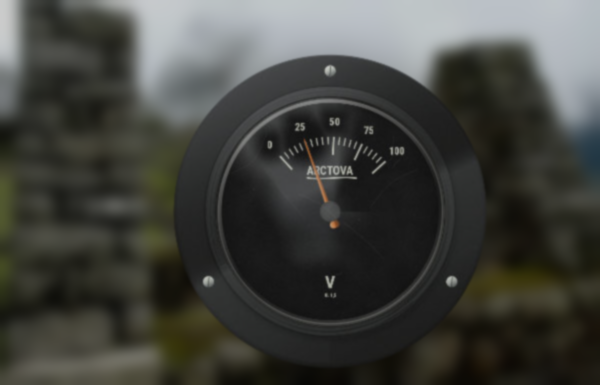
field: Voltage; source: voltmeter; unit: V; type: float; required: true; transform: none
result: 25 V
